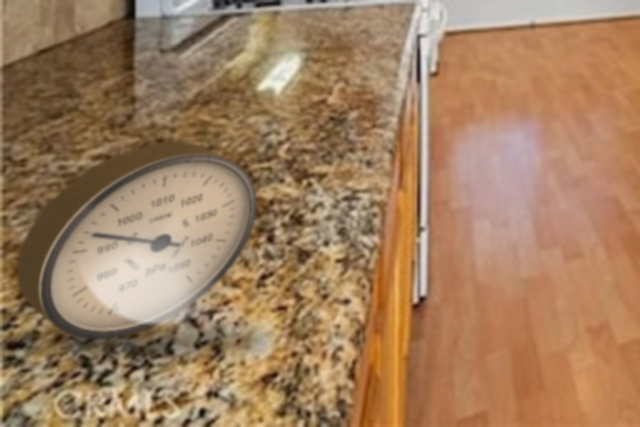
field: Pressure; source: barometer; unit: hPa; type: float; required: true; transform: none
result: 994 hPa
